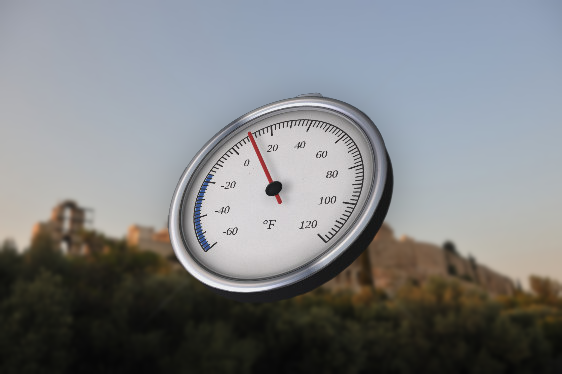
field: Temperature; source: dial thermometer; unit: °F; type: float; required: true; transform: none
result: 10 °F
